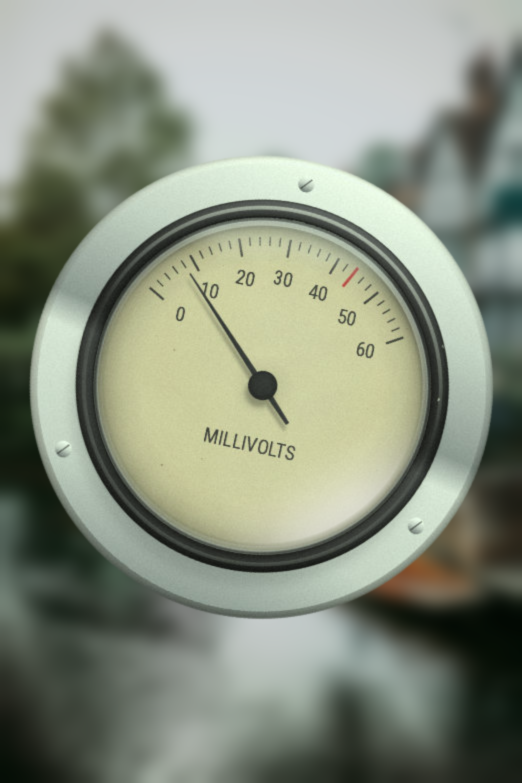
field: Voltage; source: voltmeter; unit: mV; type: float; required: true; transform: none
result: 8 mV
